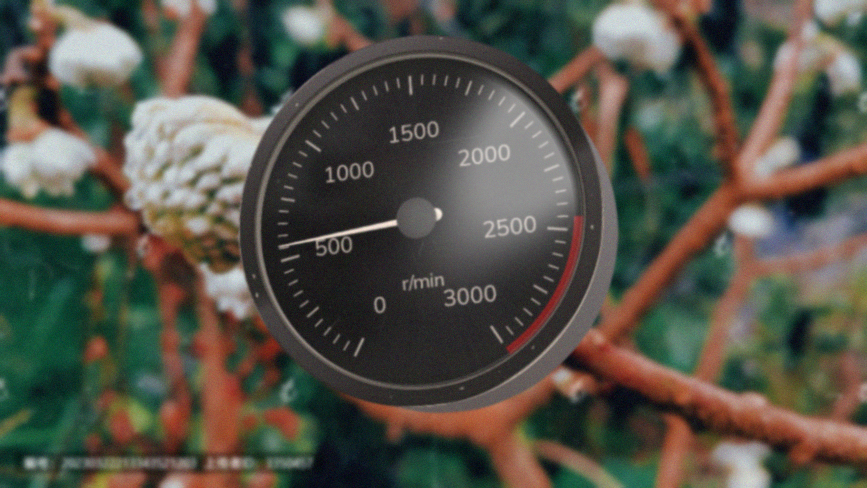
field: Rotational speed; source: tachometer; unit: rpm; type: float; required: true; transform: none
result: 550 rpm
